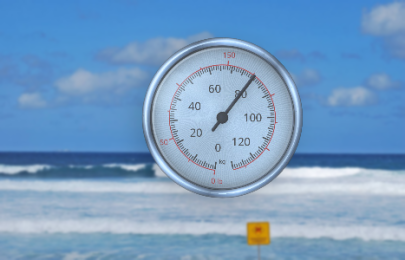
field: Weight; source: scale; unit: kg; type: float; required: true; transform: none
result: 80 kg
